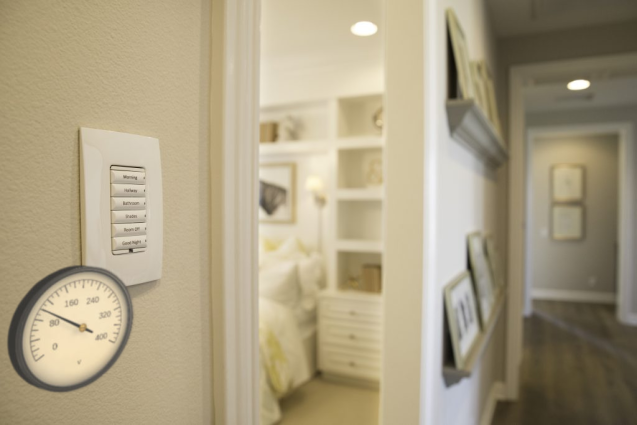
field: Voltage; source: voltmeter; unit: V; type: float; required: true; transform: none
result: 100 V
